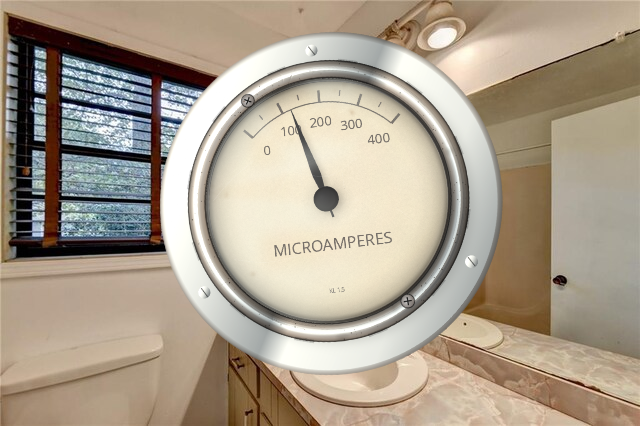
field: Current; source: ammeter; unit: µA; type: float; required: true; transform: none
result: 125 µA
